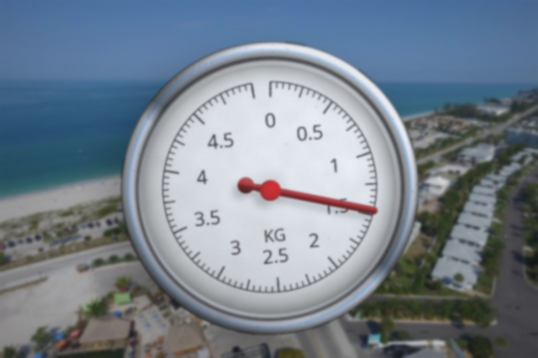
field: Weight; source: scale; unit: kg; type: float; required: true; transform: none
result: 1.45 kg
